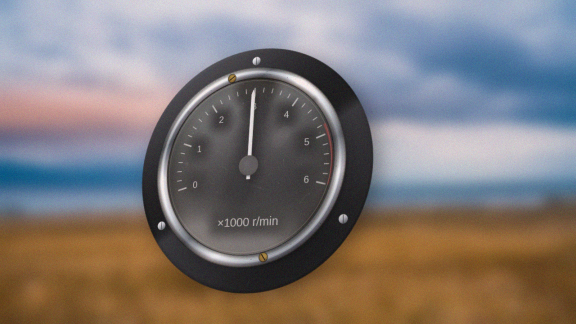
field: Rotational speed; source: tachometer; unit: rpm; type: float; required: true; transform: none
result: 3000 rpm
